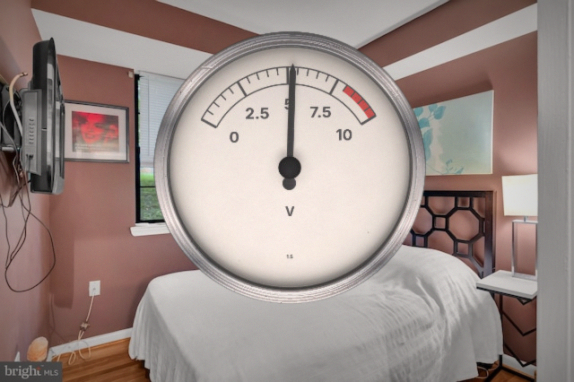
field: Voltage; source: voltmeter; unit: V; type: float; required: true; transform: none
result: 5.25 V
